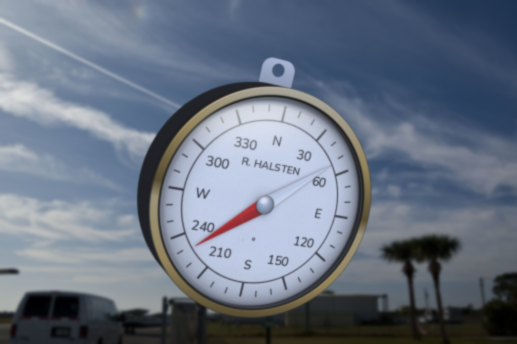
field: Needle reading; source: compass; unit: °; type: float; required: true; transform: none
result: 230 °
